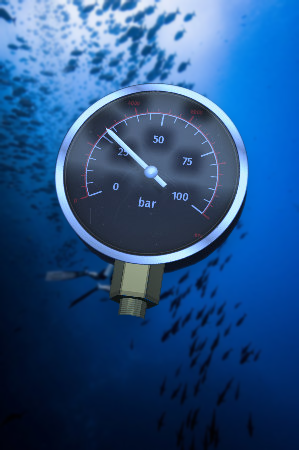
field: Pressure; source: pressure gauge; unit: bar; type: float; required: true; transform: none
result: 27.5 bar
